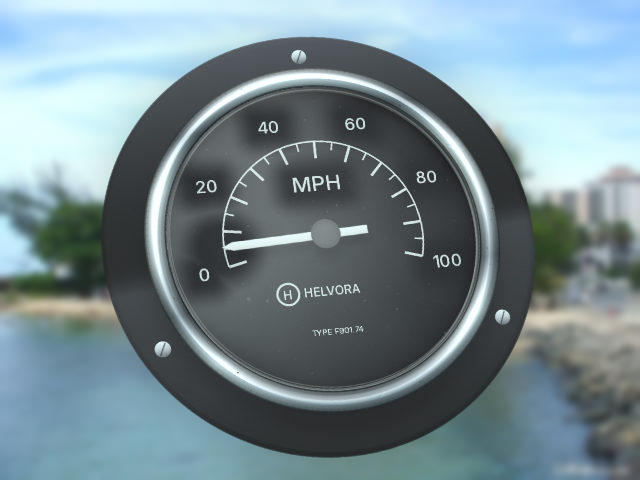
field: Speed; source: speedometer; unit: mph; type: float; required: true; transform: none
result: 5 mph
